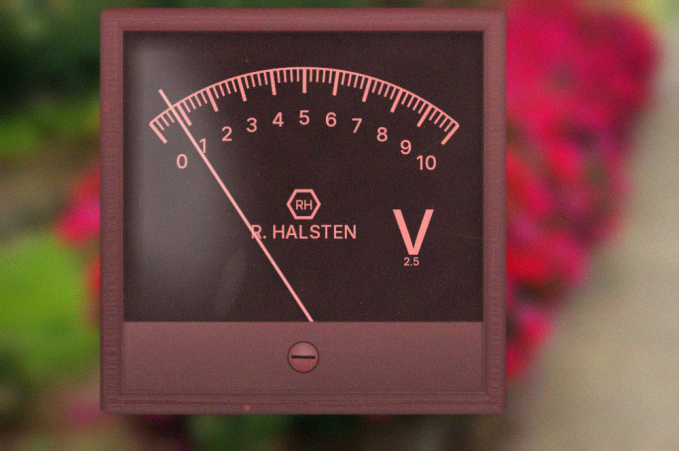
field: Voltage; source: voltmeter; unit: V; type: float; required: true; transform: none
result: 0.8 V
